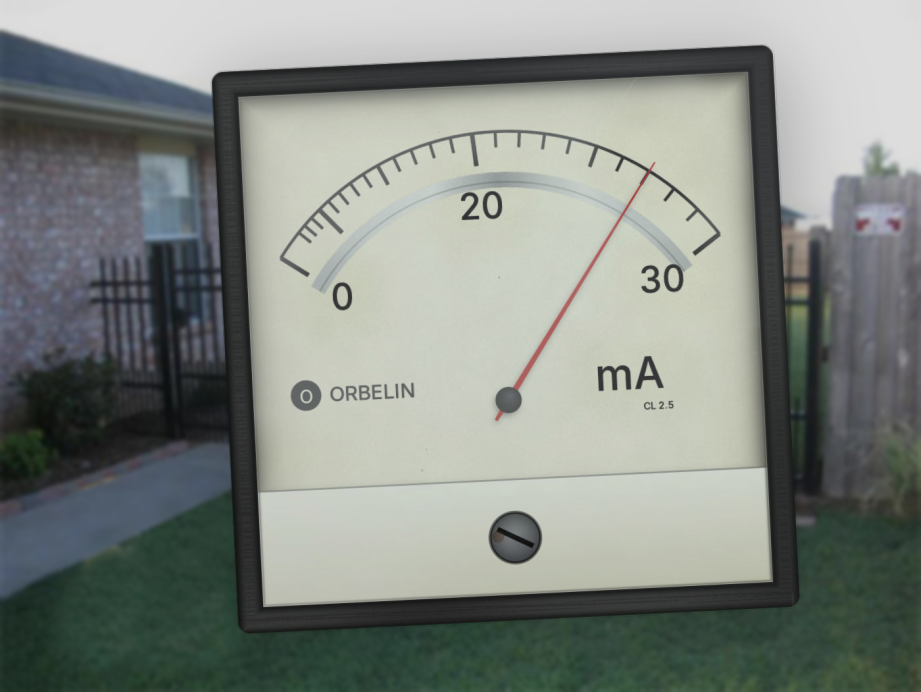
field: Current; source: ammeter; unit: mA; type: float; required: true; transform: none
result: 27 mA
